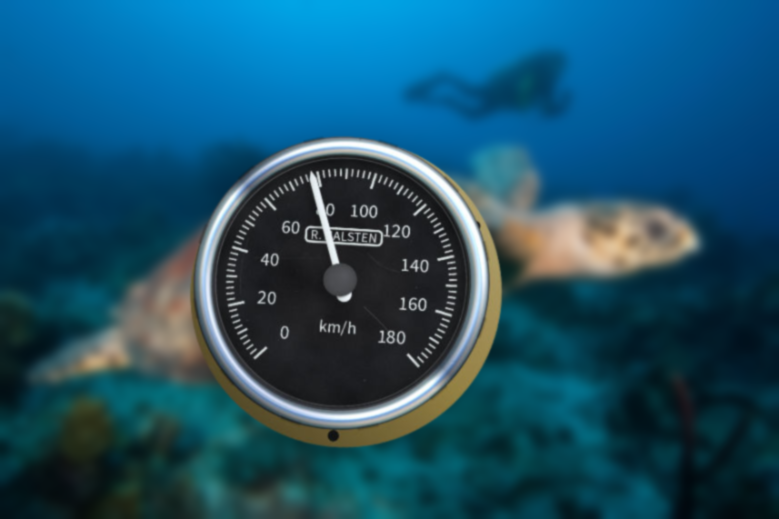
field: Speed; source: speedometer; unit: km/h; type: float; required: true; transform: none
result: 78 km/h
